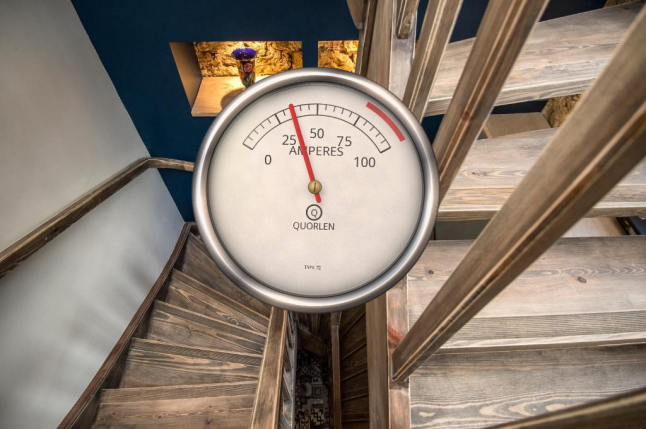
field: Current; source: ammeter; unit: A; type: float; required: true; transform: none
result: 35 A
